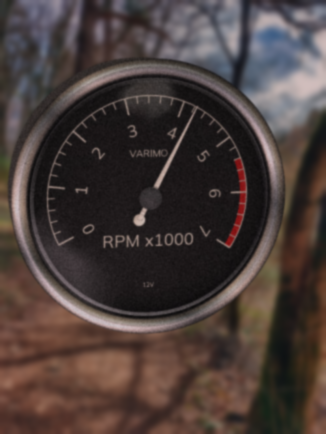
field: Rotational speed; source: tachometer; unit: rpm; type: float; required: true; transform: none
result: 4200 rpm
